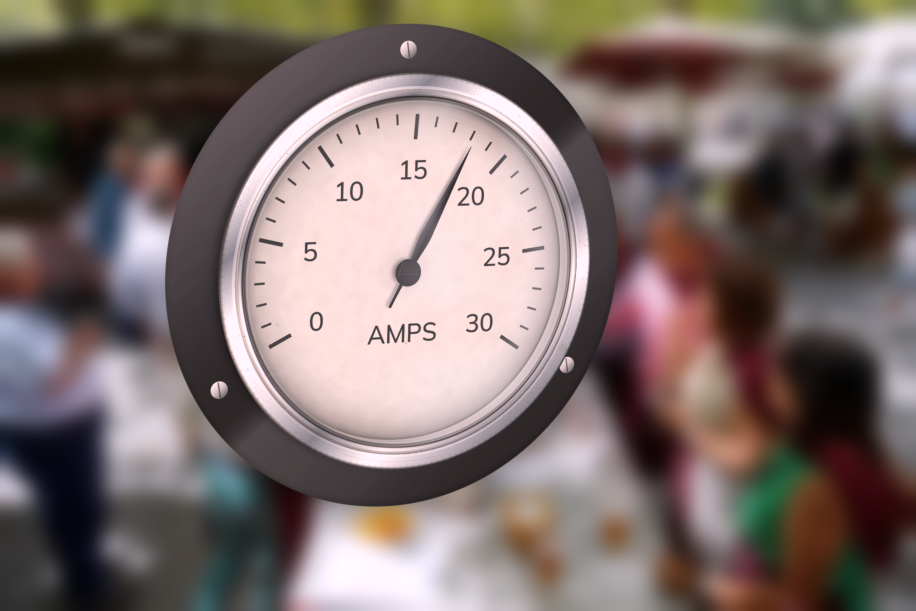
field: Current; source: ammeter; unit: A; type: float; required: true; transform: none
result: 18 A
